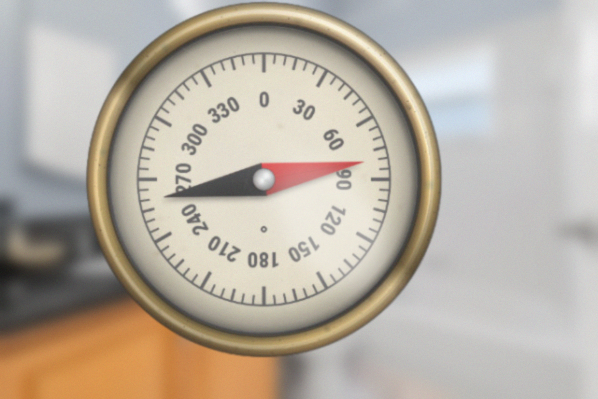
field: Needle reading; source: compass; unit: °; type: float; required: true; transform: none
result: 80 °
